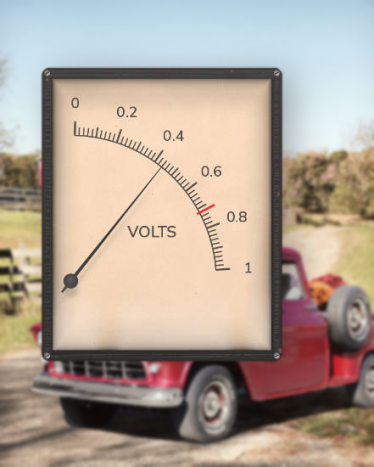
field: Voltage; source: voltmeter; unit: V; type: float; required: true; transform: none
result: 0.44 V
